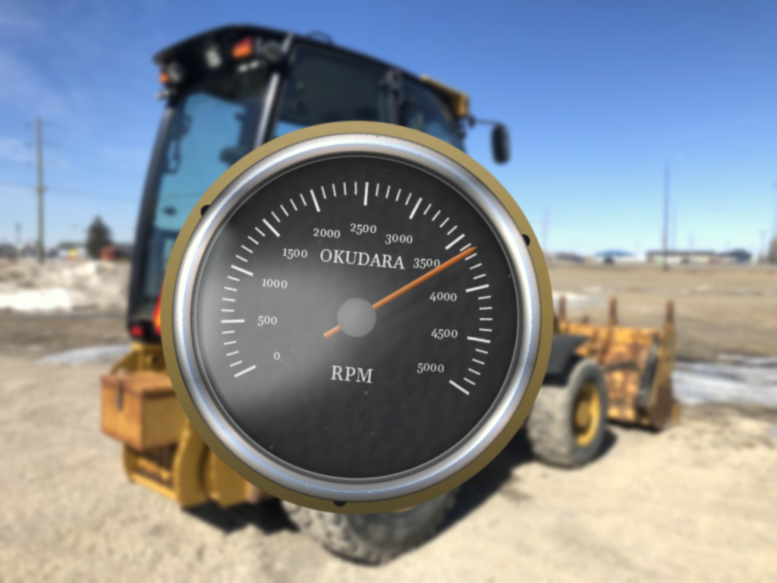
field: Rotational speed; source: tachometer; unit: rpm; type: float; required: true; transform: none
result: 3650 rpm
